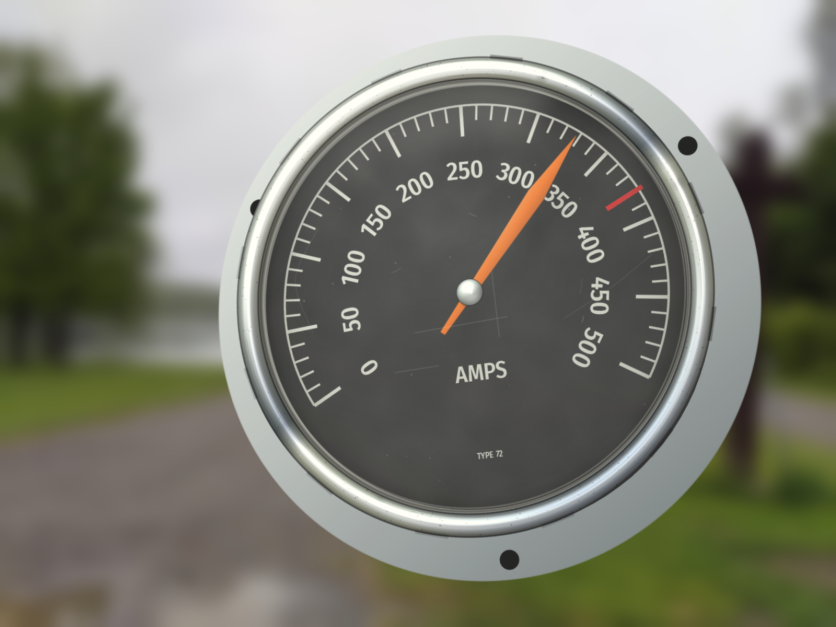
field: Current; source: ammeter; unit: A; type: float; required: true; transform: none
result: 330 A
